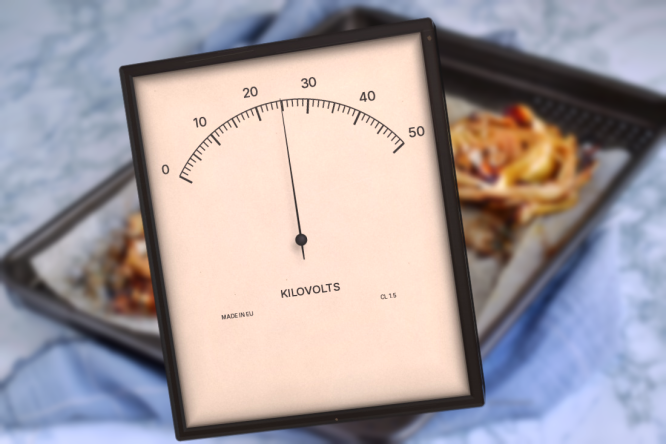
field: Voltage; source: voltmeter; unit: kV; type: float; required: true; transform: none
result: 25 kV
